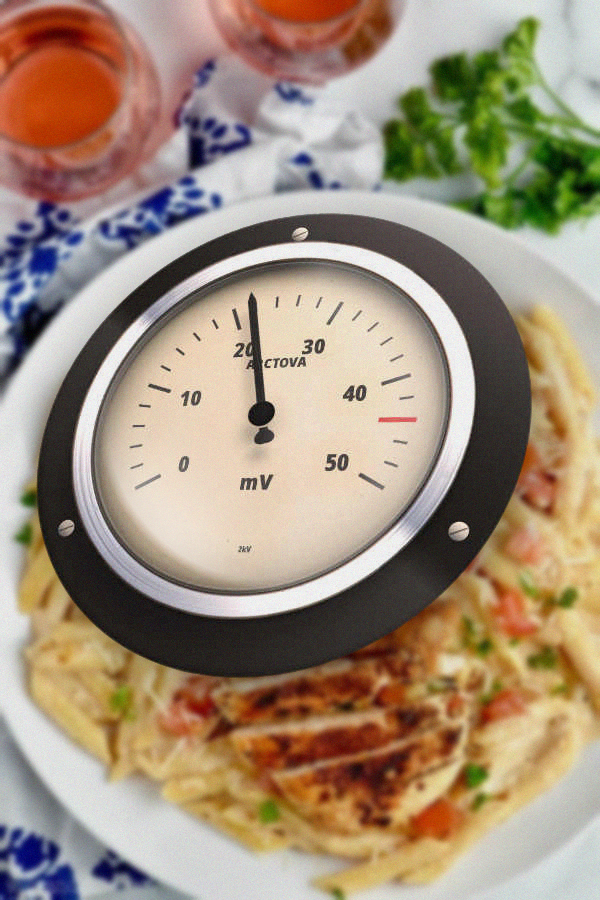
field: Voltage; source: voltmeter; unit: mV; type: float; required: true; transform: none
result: 22 mV
